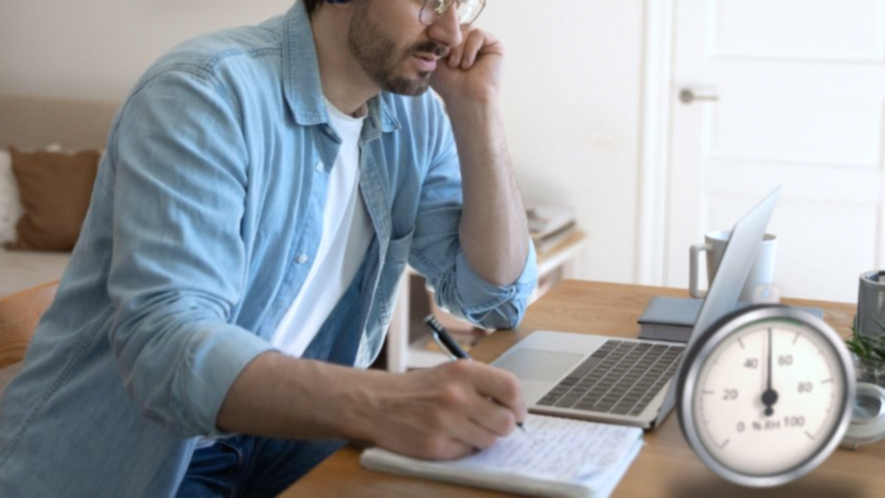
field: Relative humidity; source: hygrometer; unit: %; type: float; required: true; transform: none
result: 50 %
